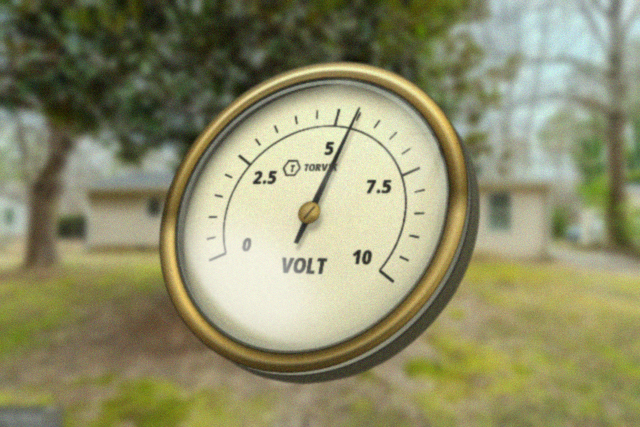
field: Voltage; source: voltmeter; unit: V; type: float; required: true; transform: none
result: 5.5 V
